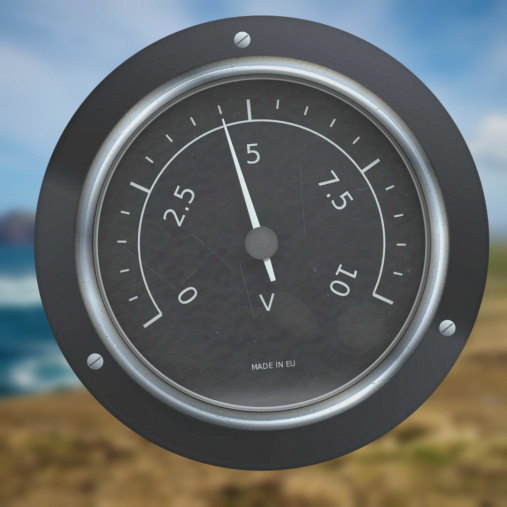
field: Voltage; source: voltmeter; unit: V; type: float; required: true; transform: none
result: 4.5 V
